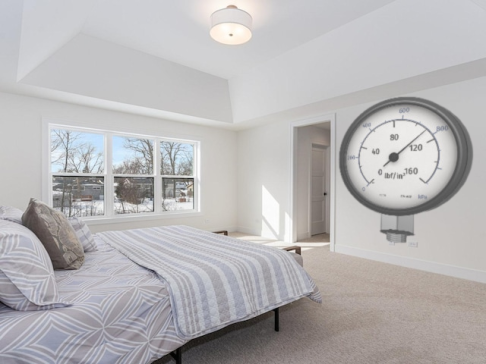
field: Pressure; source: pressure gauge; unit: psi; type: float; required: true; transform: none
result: 110 psi
